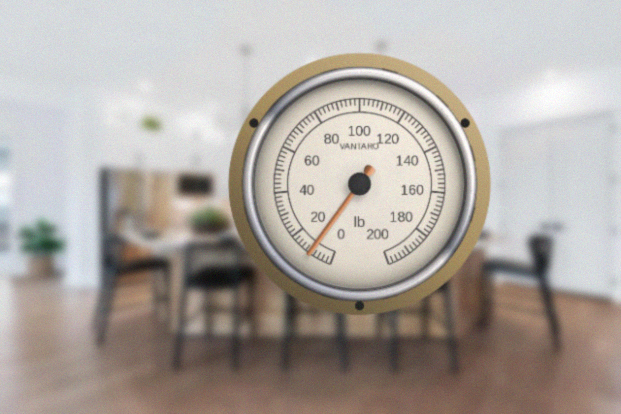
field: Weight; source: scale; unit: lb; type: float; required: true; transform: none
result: 10 lb
